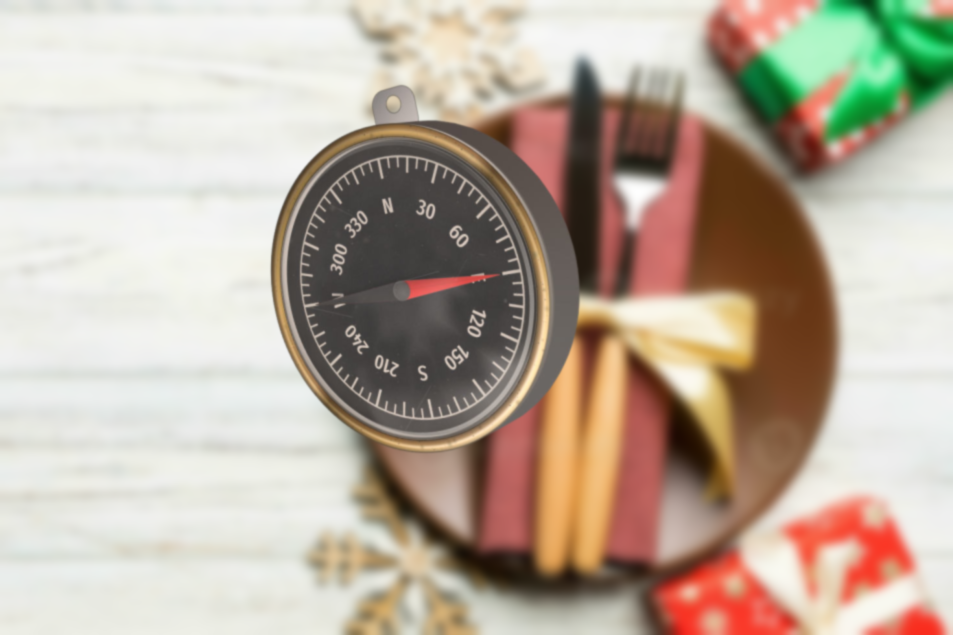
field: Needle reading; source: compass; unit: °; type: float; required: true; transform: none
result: 90 °
